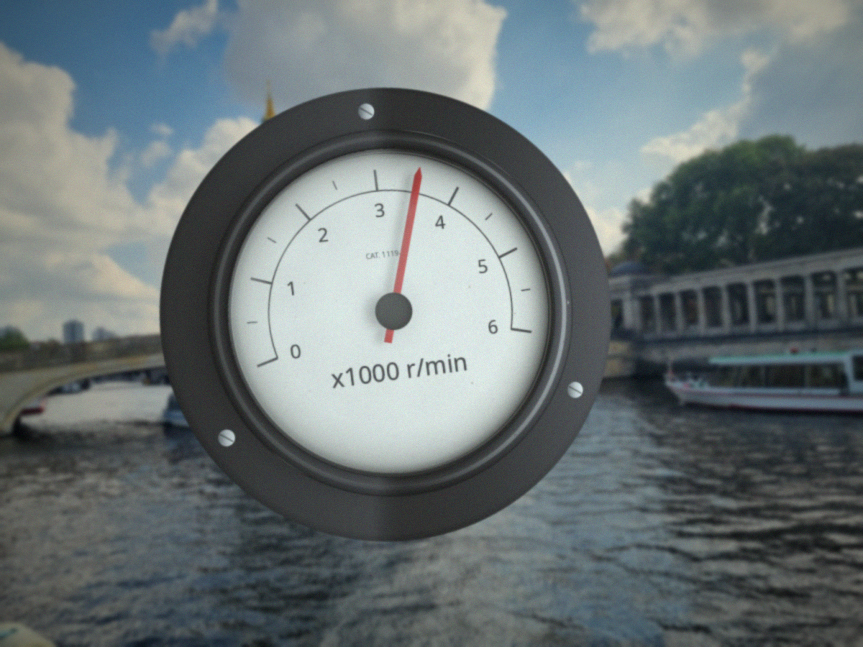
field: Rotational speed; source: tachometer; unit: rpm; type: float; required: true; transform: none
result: 3500 rpm
